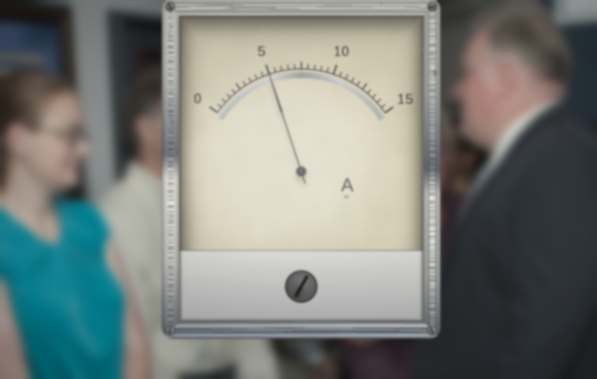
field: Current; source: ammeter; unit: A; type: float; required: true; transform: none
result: 5 A
